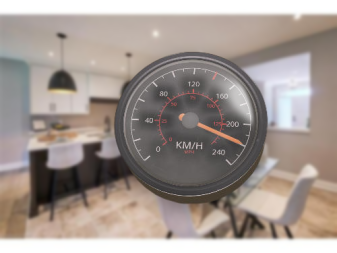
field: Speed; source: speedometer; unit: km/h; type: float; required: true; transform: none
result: 220 km/h
